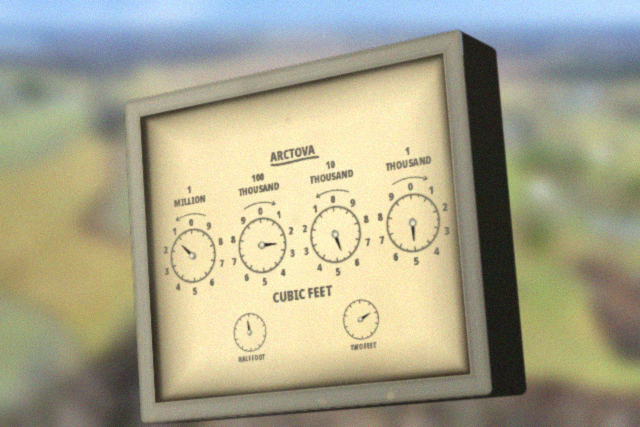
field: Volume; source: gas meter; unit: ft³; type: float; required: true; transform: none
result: 125500 ft³
